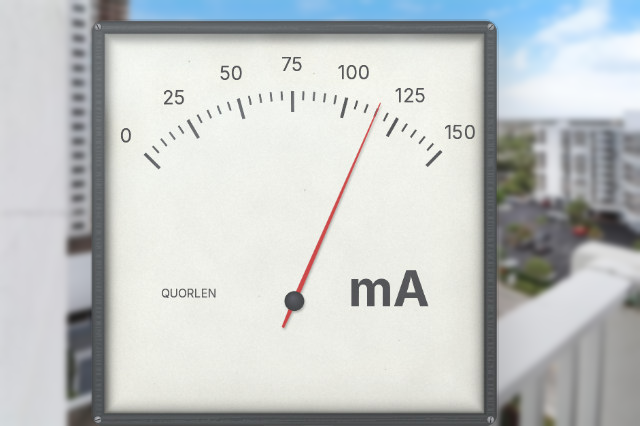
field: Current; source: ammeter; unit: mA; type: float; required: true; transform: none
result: 115 mA
